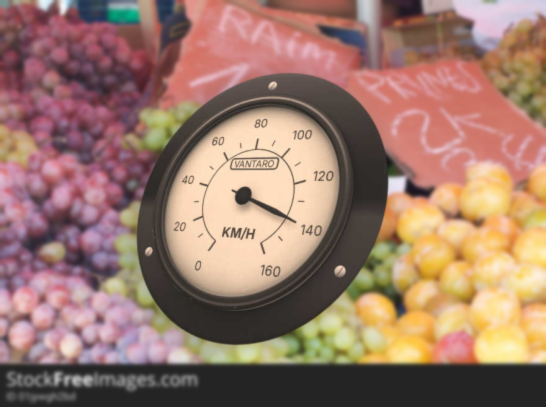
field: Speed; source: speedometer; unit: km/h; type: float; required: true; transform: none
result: 140 km/h
